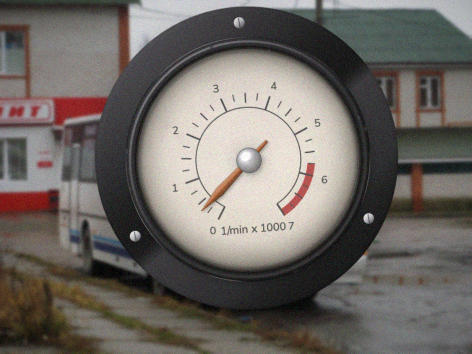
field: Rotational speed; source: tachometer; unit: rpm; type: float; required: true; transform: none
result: 375 rpm
